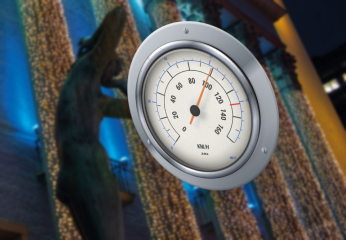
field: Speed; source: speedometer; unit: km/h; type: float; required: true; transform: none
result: 100 km/h
